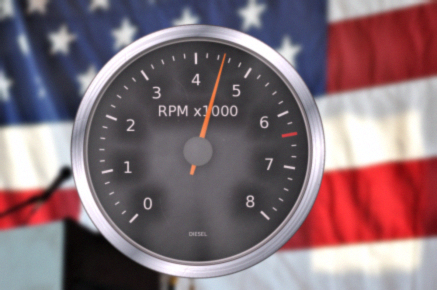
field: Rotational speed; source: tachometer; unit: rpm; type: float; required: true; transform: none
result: 4500 rpm
